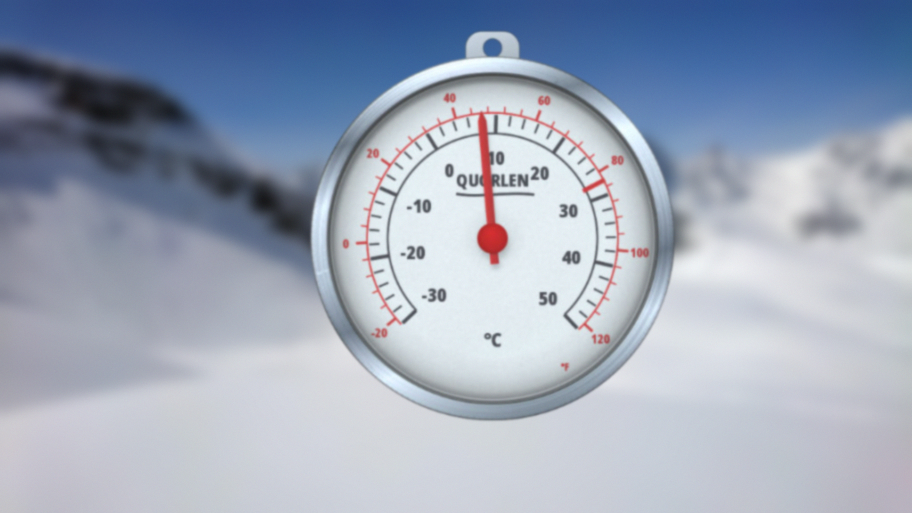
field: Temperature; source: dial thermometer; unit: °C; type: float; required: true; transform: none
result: 8 °C
